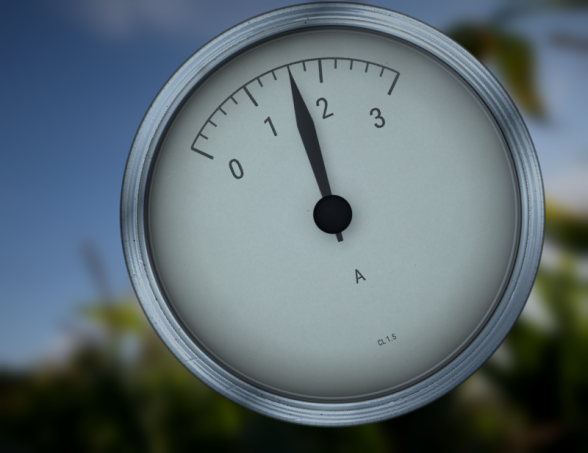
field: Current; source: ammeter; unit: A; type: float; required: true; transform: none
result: 1.6 A
